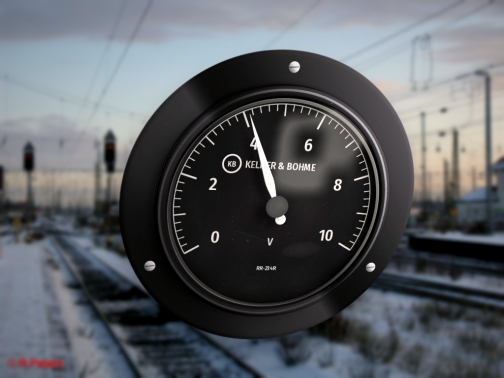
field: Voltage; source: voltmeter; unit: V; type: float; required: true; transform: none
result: 4.1 V
